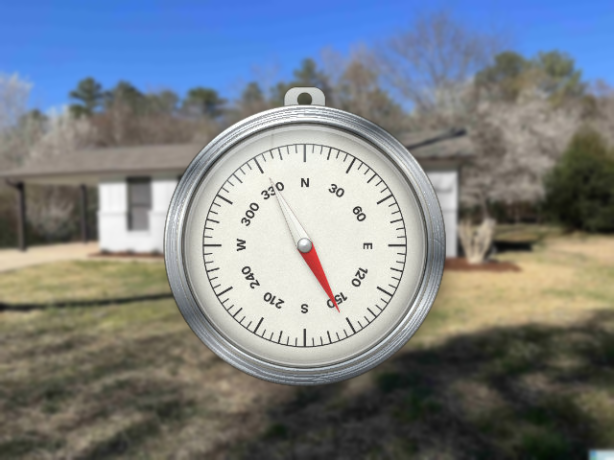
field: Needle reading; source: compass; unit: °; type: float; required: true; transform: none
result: 152.5 °
